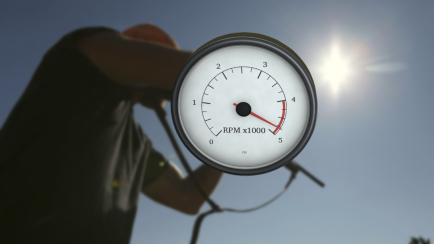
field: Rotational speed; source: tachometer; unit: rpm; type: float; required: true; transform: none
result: 4750 rpm
